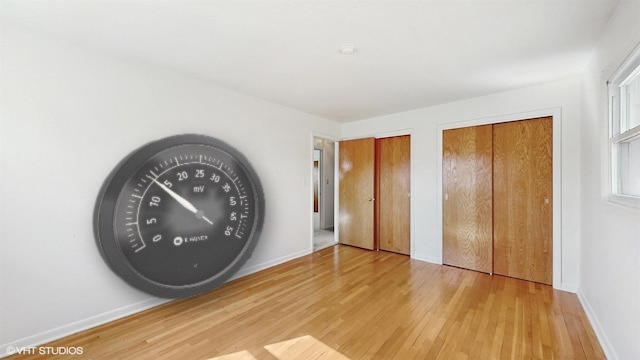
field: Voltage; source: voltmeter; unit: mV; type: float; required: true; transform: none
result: 14 mV
